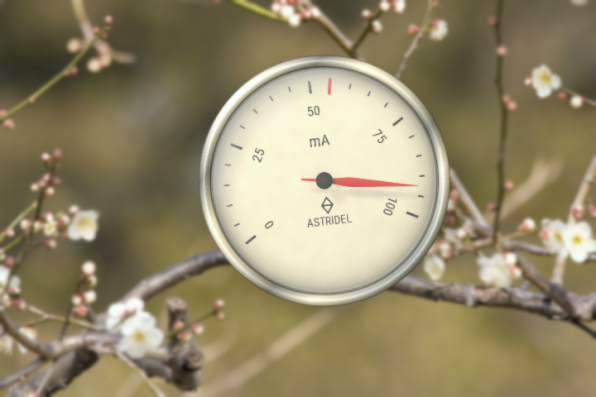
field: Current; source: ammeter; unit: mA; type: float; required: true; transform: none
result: 92.5 mA
